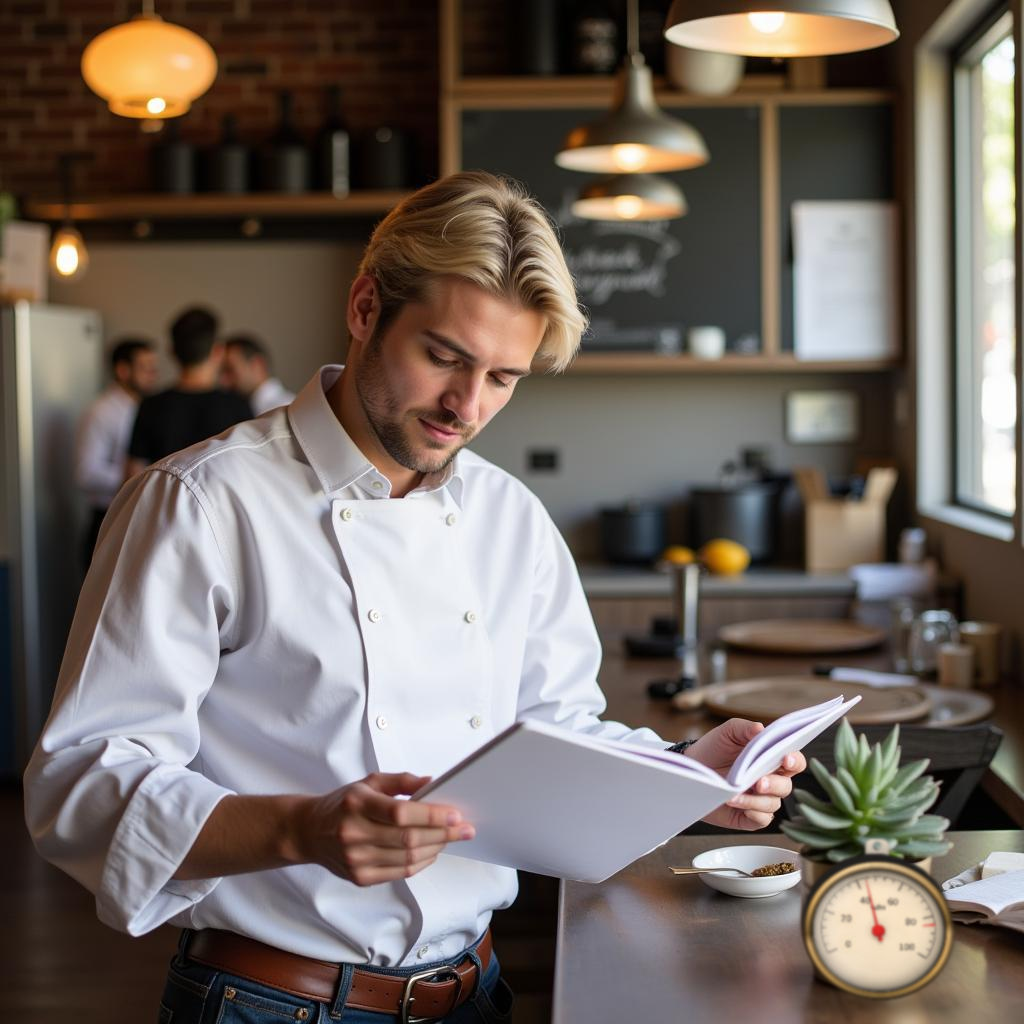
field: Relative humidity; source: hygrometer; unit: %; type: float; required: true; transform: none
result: 44 %
